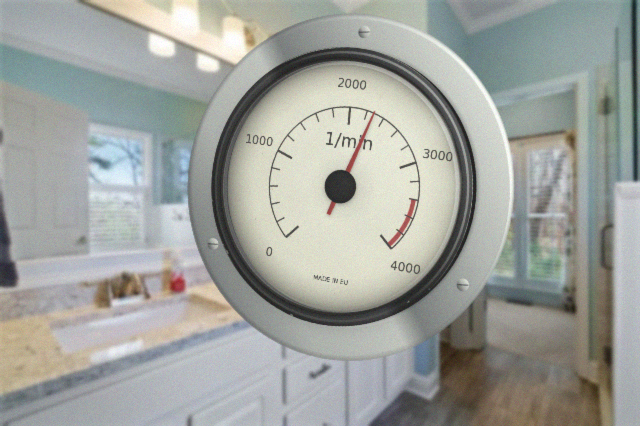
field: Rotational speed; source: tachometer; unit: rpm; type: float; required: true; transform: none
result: 2300 rpm
